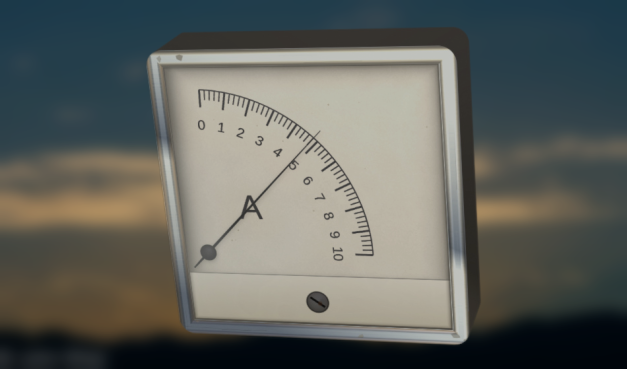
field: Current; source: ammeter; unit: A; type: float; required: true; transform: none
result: 4.8 A
